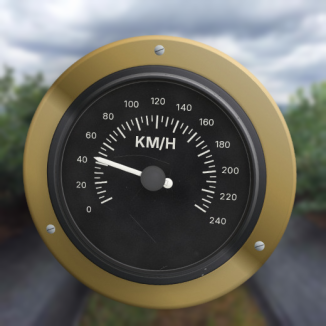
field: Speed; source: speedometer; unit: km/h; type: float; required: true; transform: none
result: 45 km/h
